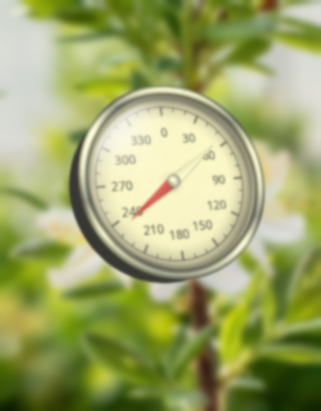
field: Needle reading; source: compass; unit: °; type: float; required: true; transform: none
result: 235 °
